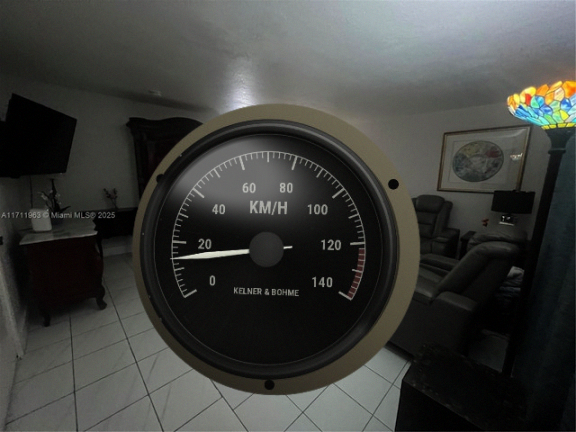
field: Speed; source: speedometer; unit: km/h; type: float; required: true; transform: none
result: 14 km/h
